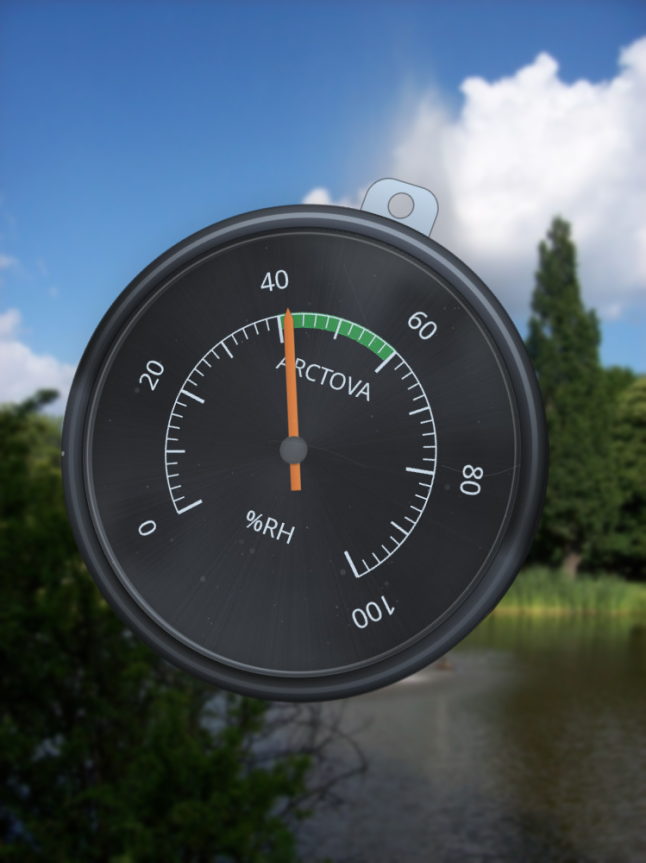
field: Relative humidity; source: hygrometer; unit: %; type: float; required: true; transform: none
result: 42 %
